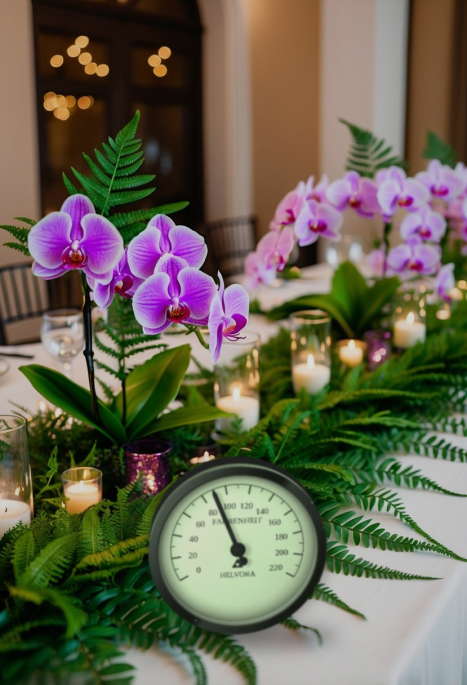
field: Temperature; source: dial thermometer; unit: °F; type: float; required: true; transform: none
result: 90 °F
